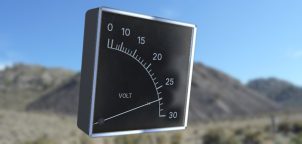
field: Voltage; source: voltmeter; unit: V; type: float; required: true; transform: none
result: 27 V
